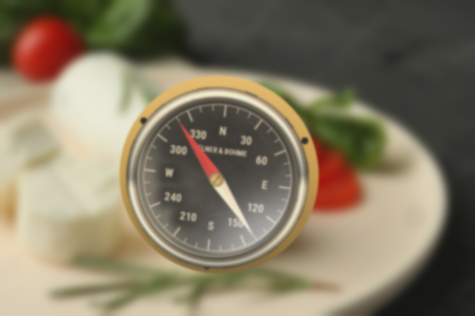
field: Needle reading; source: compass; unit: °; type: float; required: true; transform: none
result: 320 °
